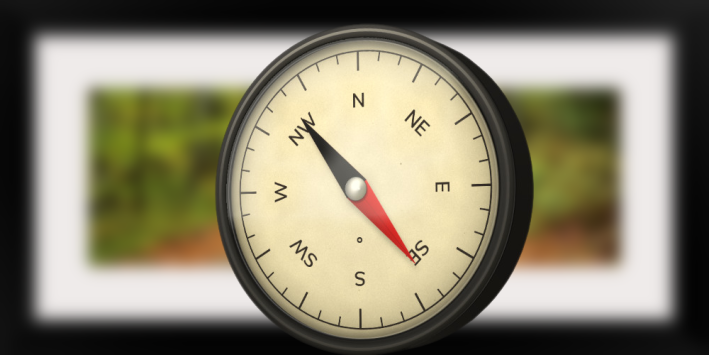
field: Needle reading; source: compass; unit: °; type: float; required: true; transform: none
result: 140 °
